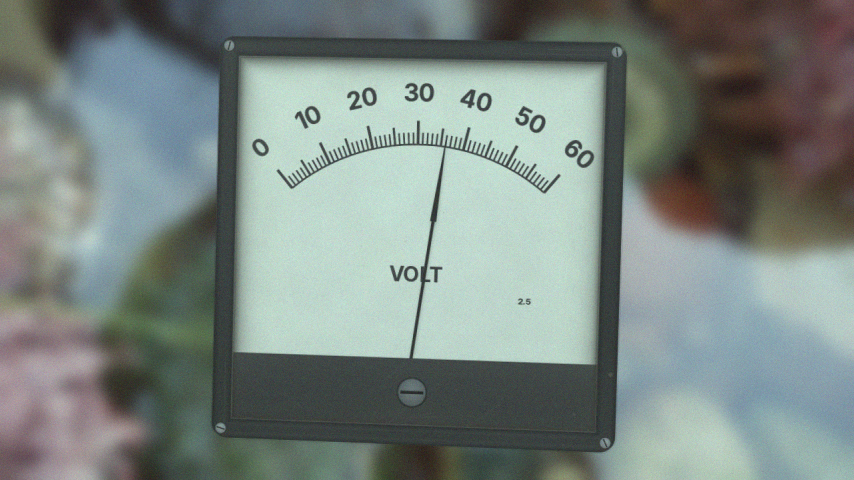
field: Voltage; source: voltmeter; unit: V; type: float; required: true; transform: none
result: 36 V
